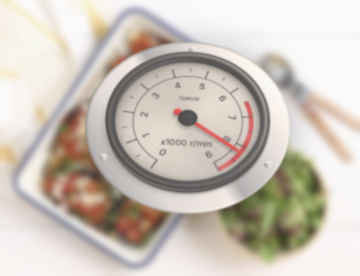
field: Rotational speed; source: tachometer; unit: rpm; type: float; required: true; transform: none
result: 8250 rpm
